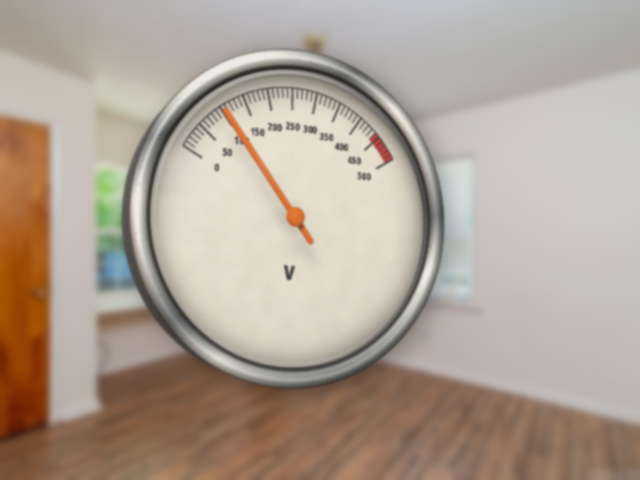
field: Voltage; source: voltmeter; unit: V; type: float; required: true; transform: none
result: 100 V
